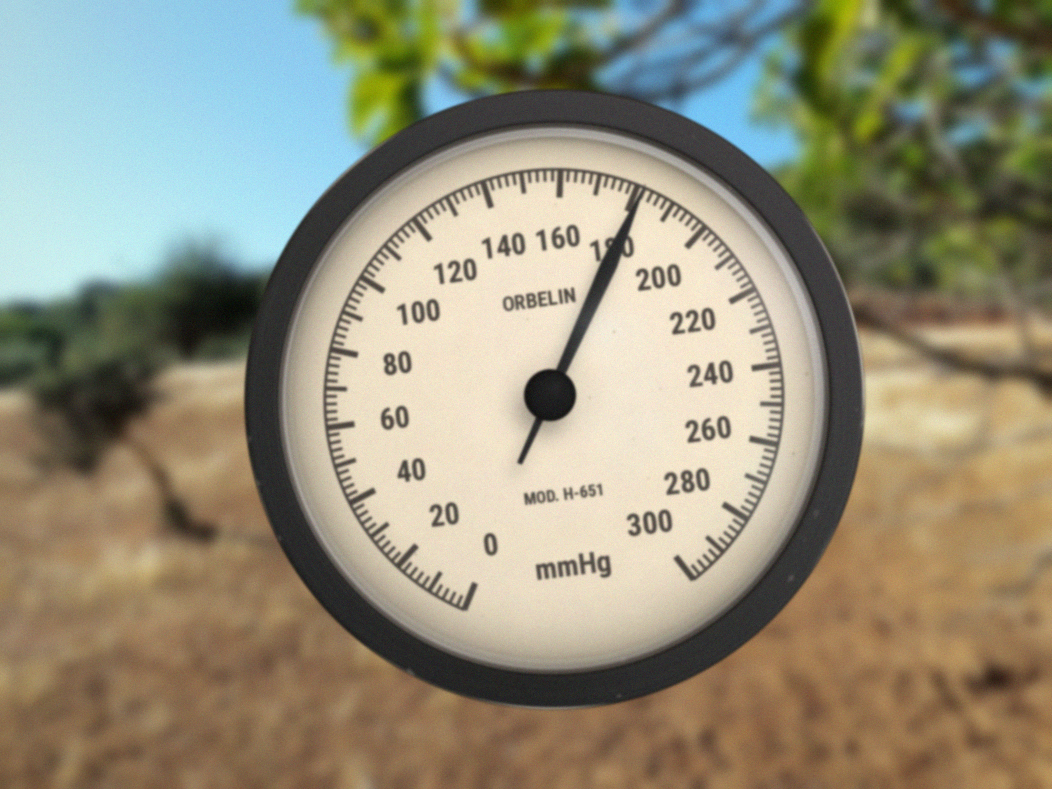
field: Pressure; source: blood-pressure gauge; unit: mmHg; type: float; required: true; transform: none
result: 182 mmHg
